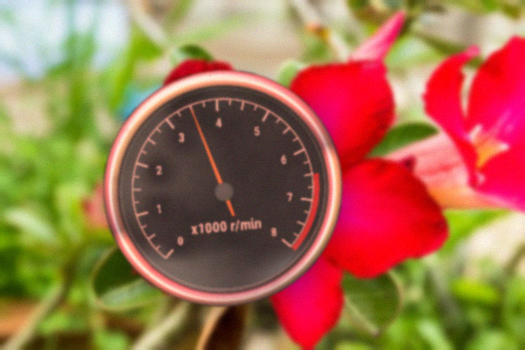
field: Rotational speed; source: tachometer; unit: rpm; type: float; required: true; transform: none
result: 3500 rpm
